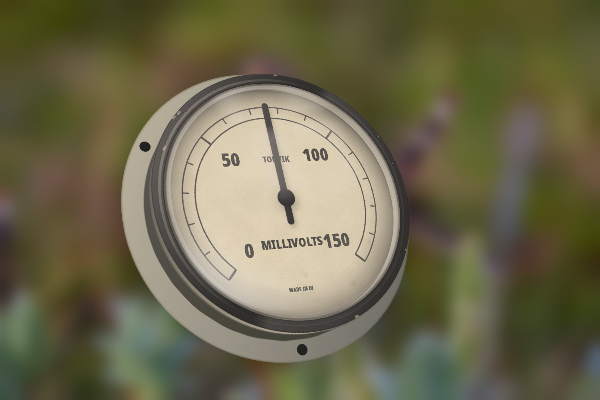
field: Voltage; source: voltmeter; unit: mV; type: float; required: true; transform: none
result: 75 mV
